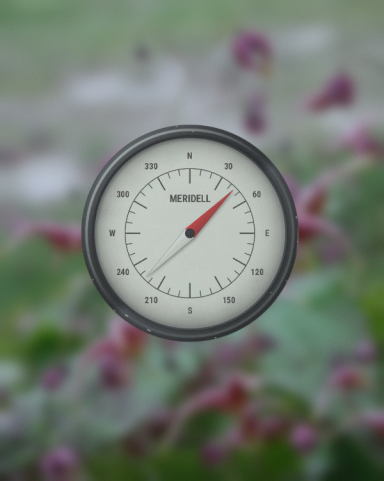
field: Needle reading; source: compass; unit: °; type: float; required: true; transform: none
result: 45 °
